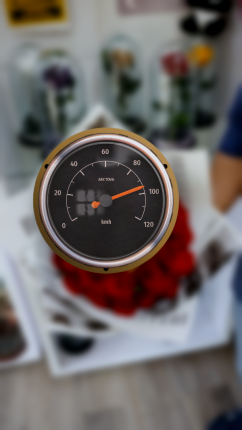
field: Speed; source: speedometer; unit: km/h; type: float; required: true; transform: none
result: 95 km/h
